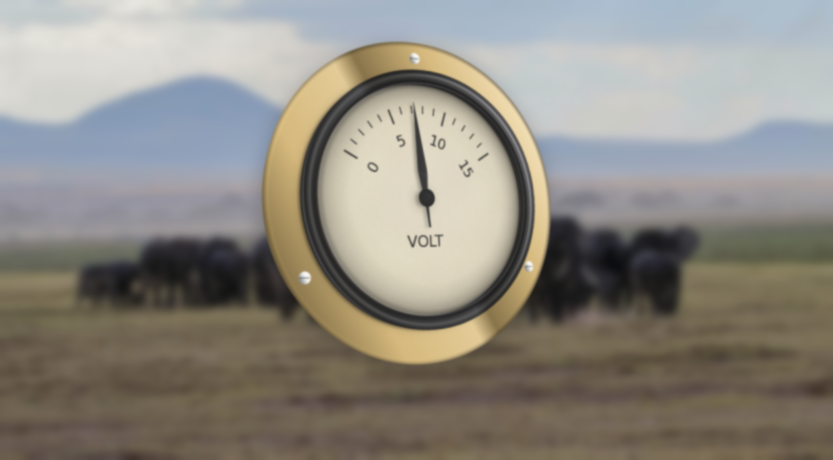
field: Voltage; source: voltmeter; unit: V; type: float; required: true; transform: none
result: 7 V
